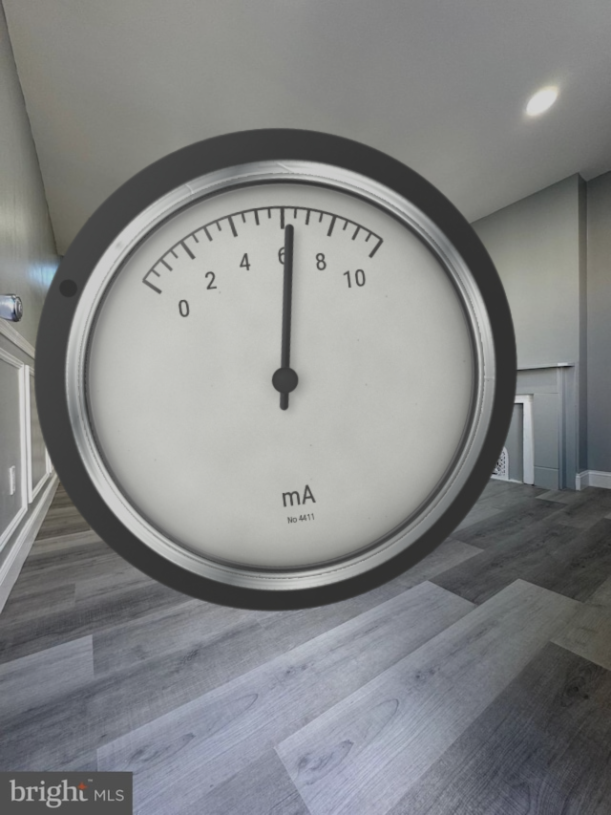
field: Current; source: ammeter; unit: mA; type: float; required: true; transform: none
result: 6.25 mA
